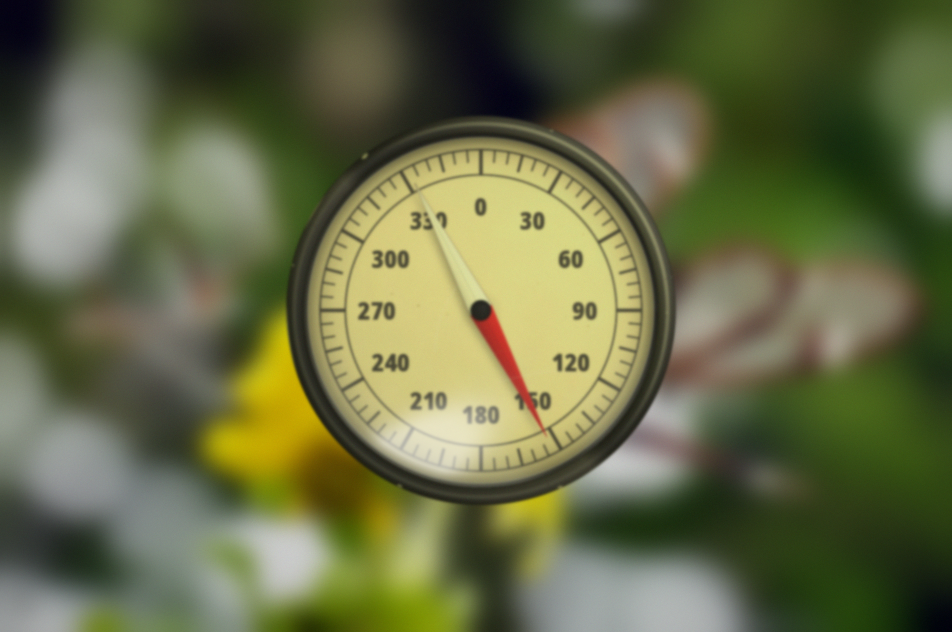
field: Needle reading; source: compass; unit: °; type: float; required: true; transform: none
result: 152.5 °
